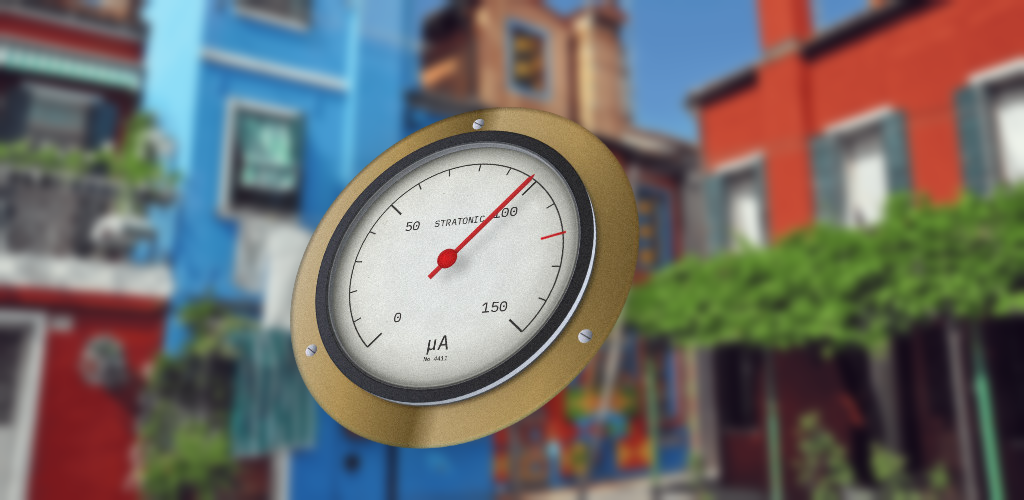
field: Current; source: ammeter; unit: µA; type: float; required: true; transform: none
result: 100 µA
